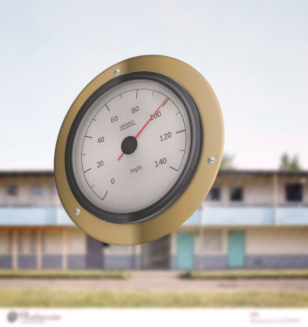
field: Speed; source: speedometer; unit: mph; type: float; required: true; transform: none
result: 100 mph
